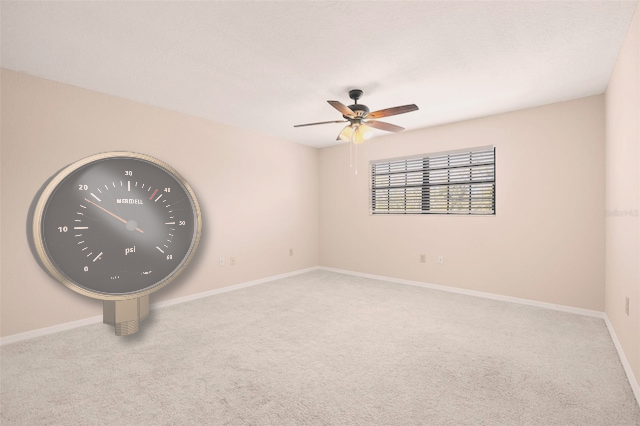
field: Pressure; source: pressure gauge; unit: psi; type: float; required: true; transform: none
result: 18 psi
